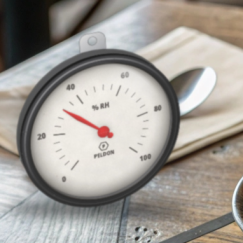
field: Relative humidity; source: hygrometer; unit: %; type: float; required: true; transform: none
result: 32 %
